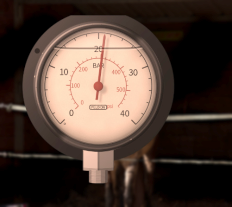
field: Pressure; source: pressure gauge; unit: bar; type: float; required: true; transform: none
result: 21 bar
